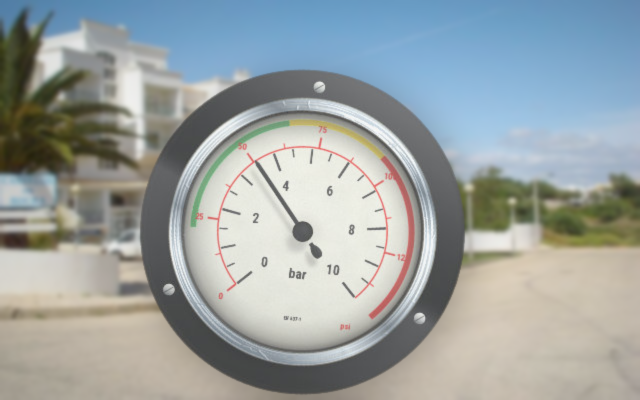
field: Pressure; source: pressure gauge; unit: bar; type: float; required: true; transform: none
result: 3.5 bar
